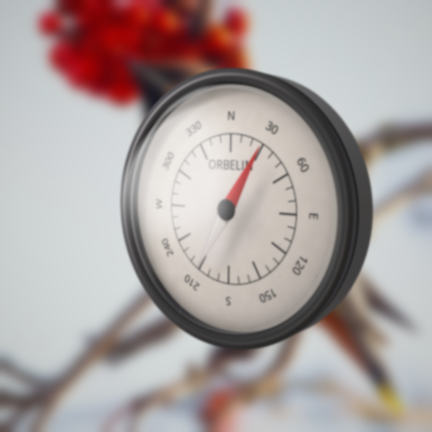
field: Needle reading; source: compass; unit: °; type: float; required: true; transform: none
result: 30 °
